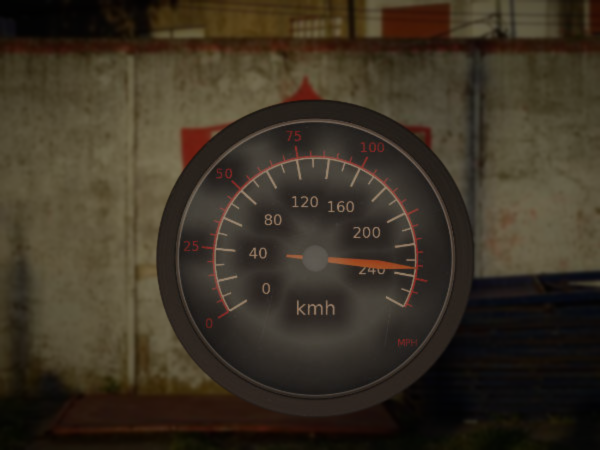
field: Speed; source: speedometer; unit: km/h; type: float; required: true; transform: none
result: 235 km/h
